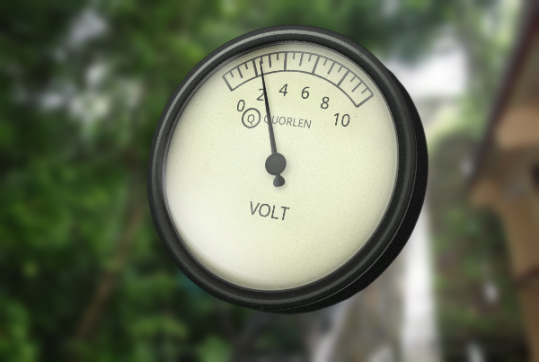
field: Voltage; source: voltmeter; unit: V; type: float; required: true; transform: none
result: 2.5 V
